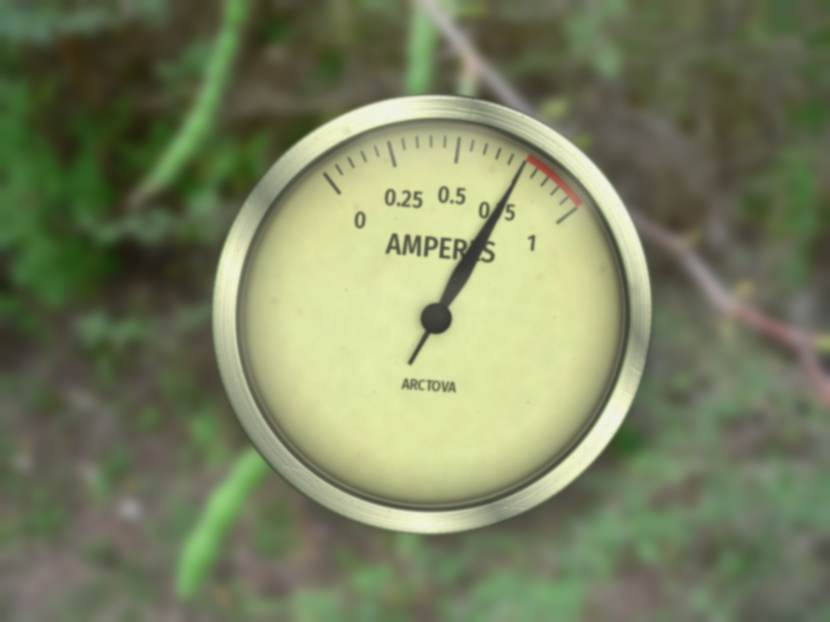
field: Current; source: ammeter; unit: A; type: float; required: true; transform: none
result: 0.75 A
